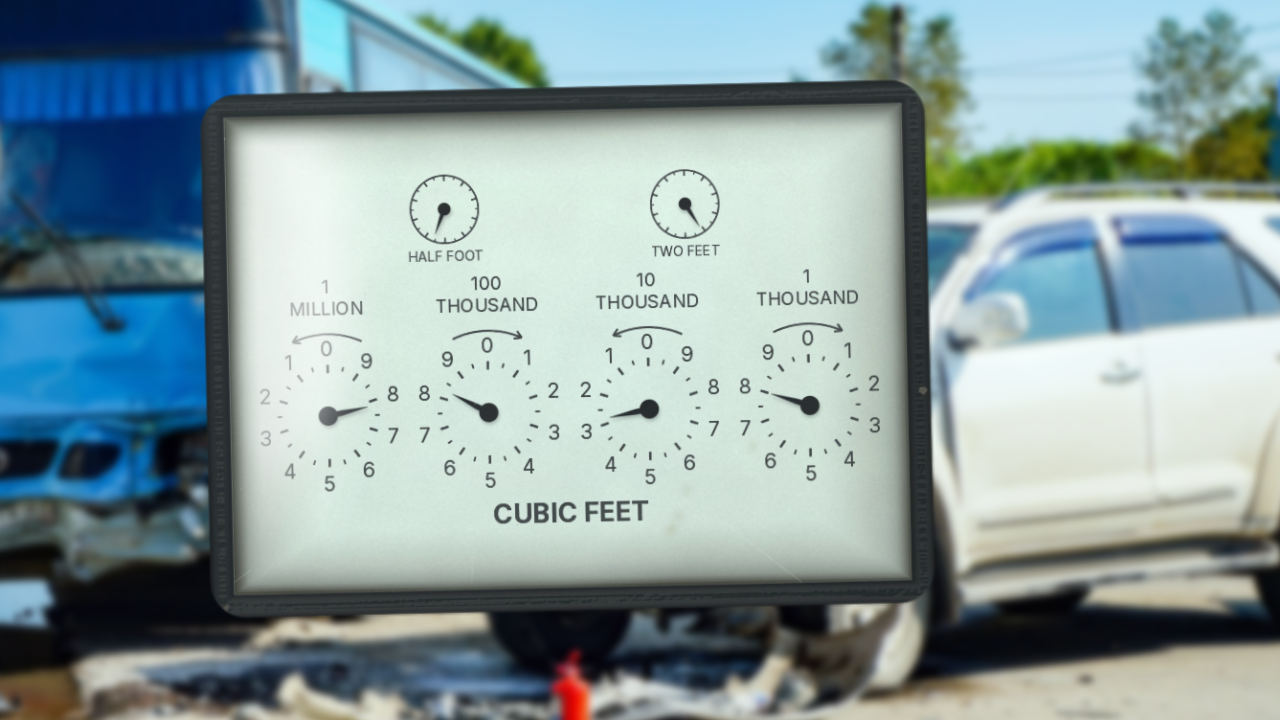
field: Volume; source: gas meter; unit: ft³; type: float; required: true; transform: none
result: 782800 ft³
